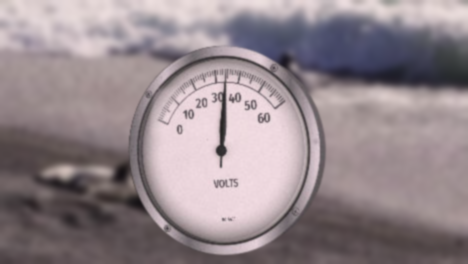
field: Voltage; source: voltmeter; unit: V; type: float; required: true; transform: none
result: 35 V
